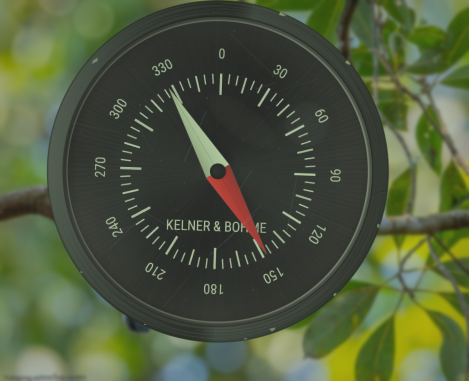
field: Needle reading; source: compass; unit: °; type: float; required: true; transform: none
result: 147.5 °
